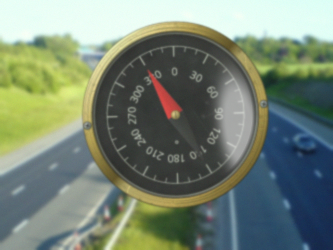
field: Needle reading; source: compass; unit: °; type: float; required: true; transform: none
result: 330 °
